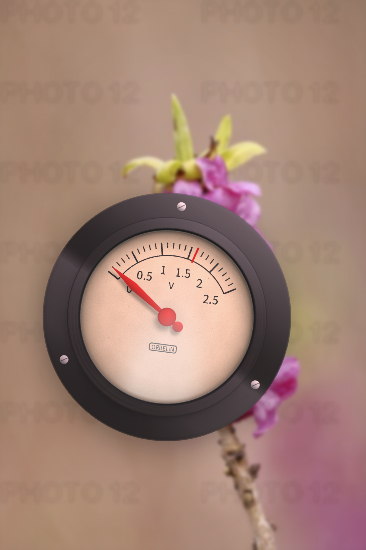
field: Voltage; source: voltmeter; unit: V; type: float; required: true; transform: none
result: 0.1 V
